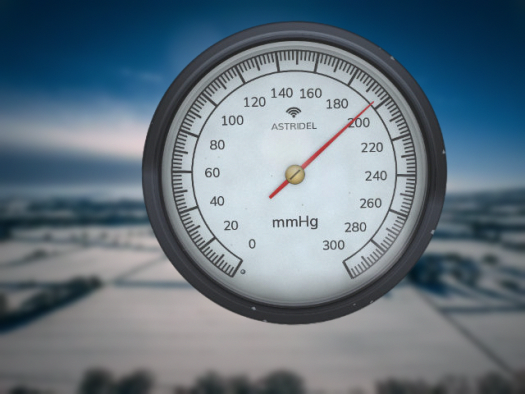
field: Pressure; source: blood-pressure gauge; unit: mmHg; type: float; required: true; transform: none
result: 196 mmHg
